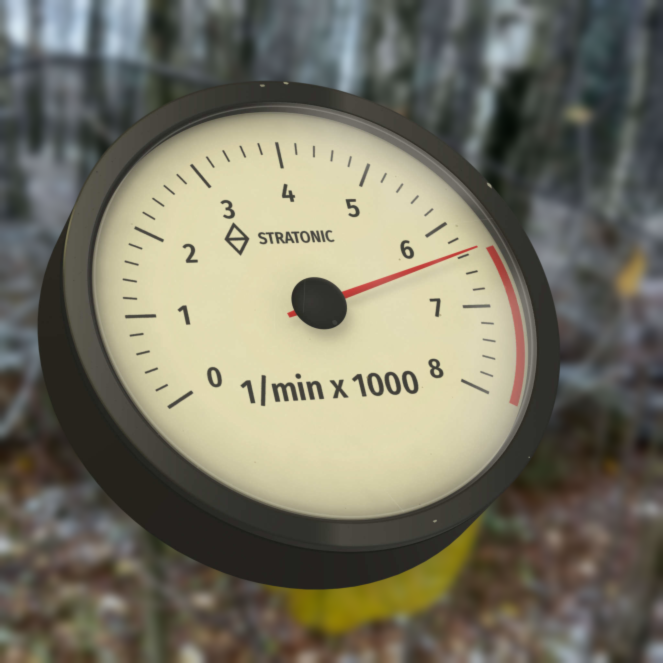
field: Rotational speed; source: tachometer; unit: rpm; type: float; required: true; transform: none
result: 6400 rpm
